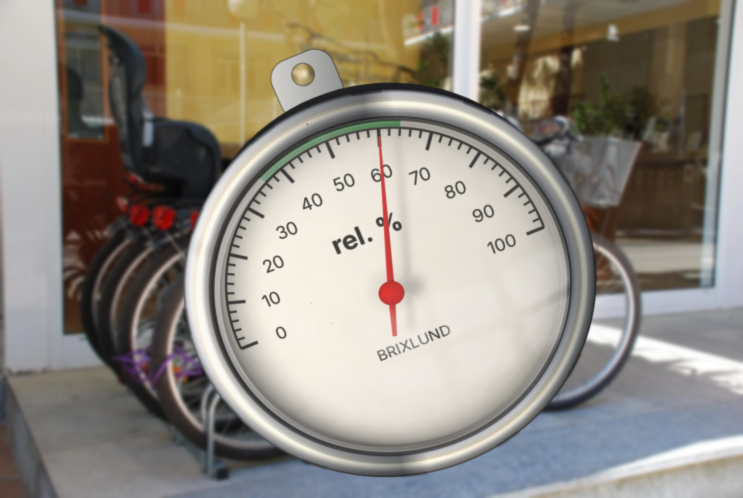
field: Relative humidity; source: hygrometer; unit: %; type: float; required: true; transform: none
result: 60 %
